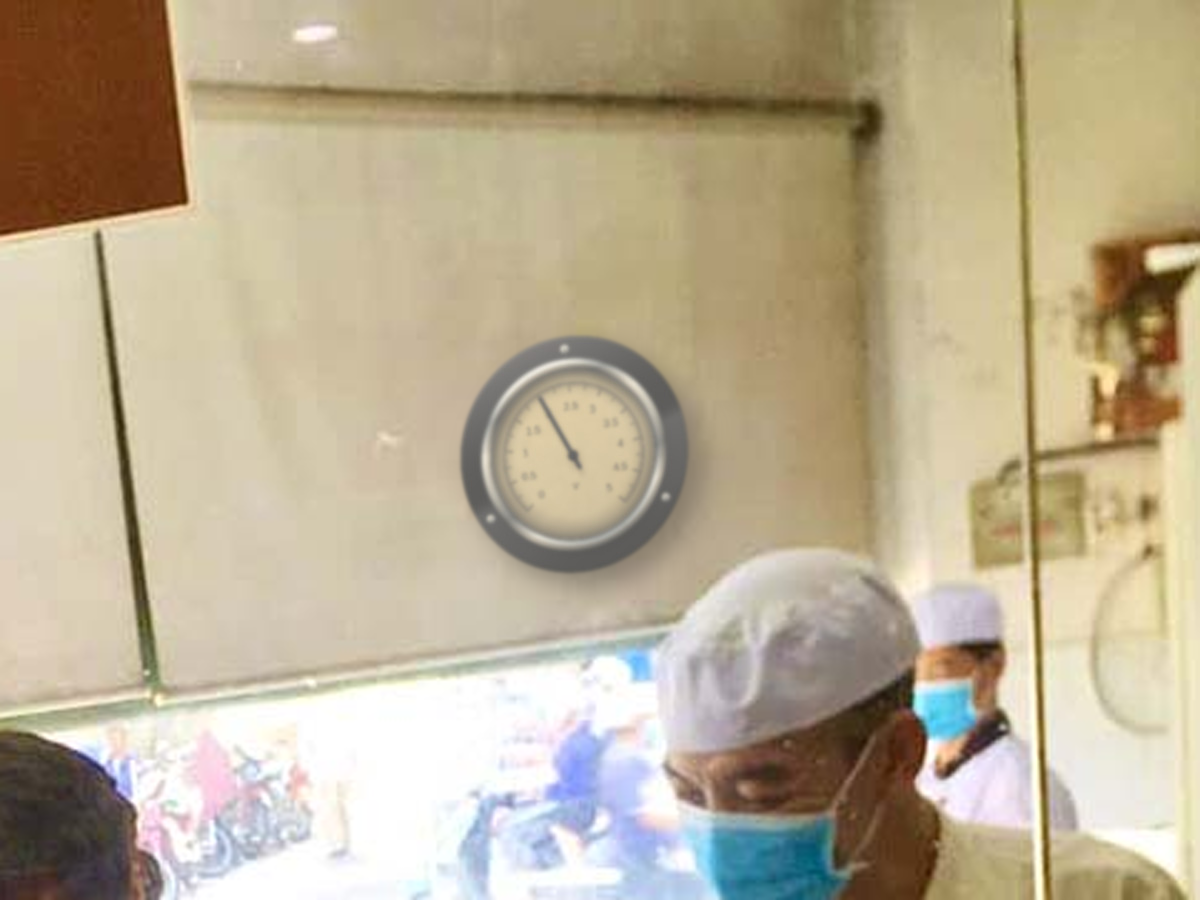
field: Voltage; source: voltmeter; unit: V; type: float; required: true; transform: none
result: 2 V
